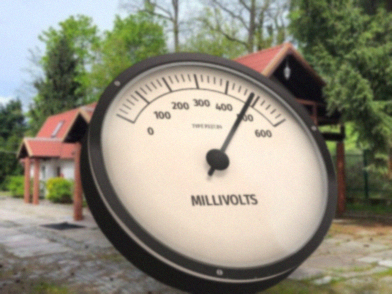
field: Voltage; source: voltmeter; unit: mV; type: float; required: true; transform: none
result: 480 mV
